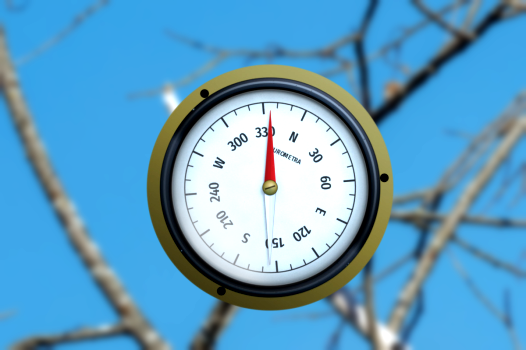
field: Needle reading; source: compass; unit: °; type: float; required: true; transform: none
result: 335 °
